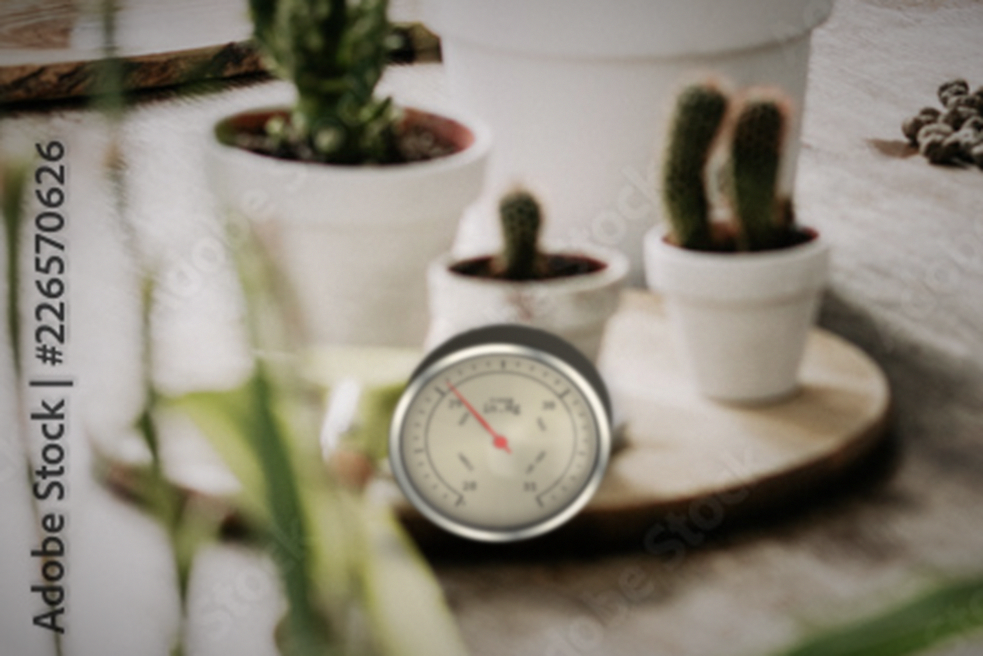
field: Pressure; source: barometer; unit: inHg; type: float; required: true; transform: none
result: 29.1 inHg
